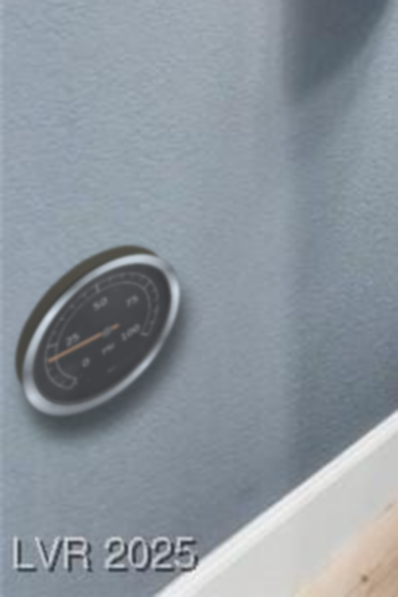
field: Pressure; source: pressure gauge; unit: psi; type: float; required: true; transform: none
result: 20 psi
